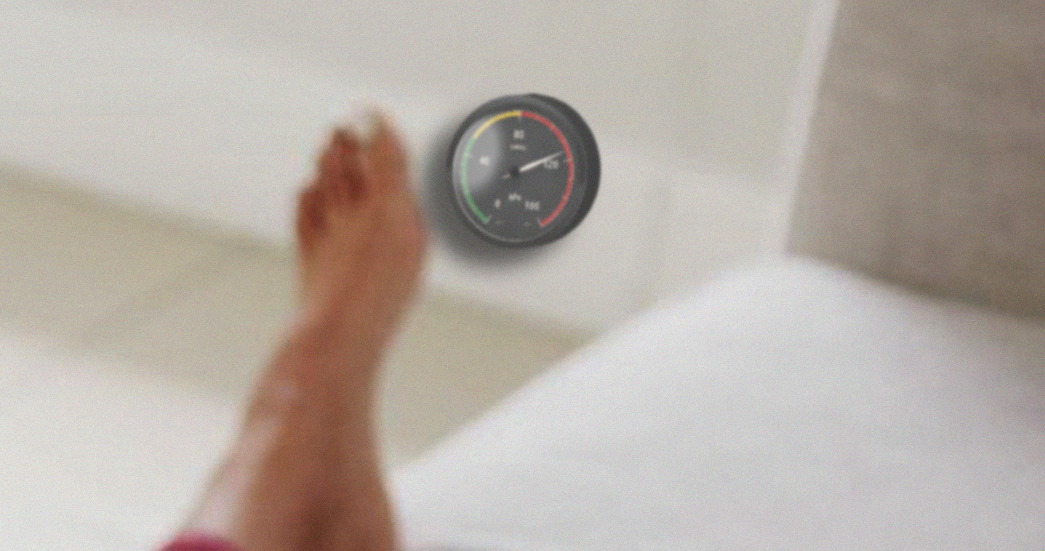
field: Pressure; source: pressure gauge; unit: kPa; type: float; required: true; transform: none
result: 115 kPa
